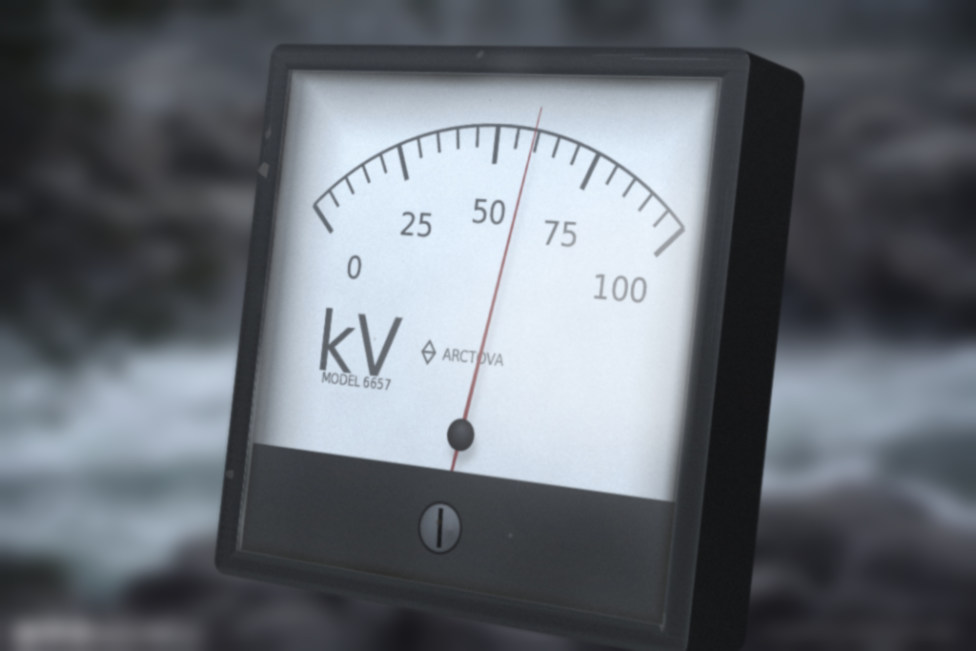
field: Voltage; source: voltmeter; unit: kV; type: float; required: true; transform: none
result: 60 kV
